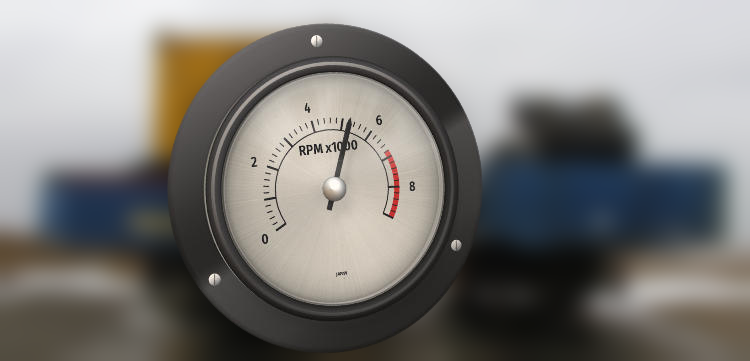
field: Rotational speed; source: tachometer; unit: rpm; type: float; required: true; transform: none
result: 5200 rpm
